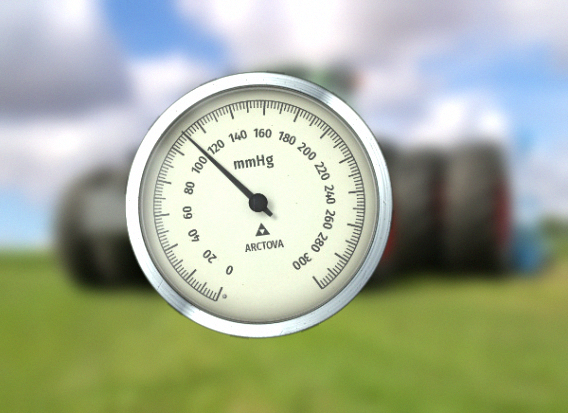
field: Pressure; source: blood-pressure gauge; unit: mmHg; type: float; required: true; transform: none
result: 110 mmHg
